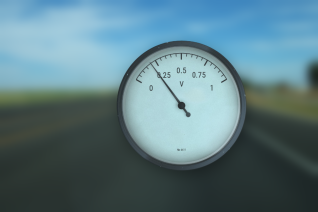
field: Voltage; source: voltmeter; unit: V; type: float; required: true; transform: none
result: 0.2 V
